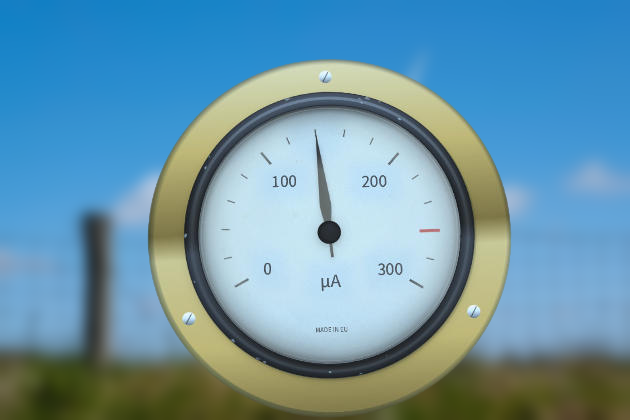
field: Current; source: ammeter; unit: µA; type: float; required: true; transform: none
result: 140 µA
